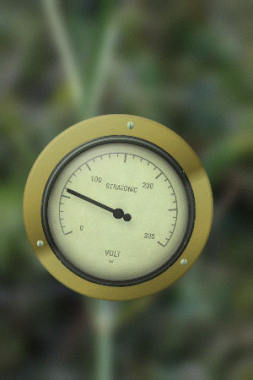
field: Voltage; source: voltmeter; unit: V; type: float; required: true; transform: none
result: 60 V
